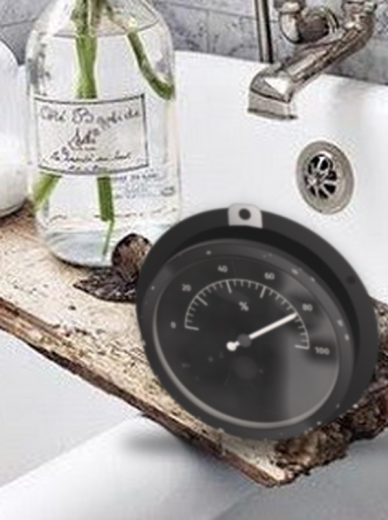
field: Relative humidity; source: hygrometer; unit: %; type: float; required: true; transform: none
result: 80 %
